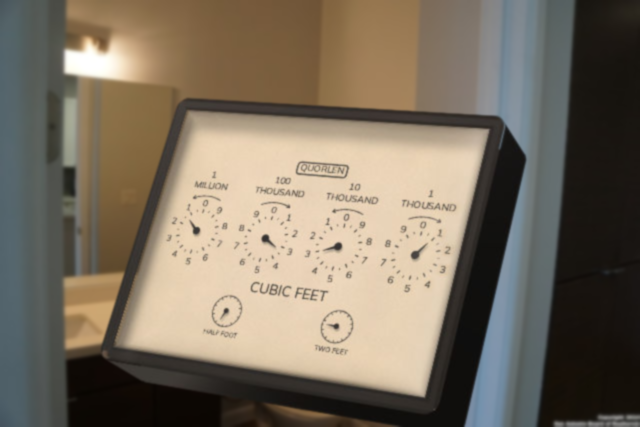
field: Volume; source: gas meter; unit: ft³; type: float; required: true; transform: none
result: 133100 ft³
